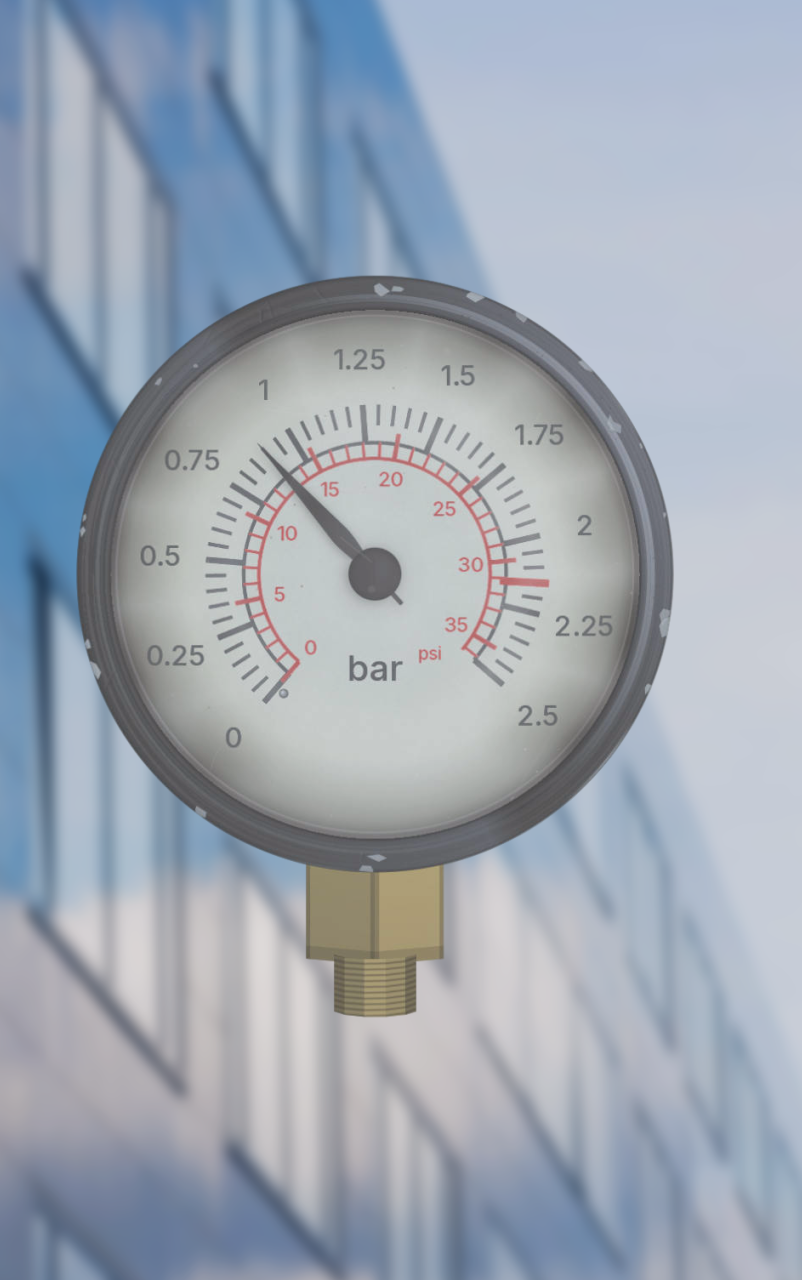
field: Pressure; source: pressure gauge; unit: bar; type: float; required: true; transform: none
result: 0.9 bar
